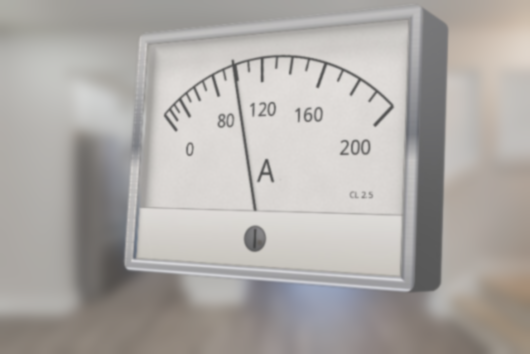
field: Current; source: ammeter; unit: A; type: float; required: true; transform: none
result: 100 A
